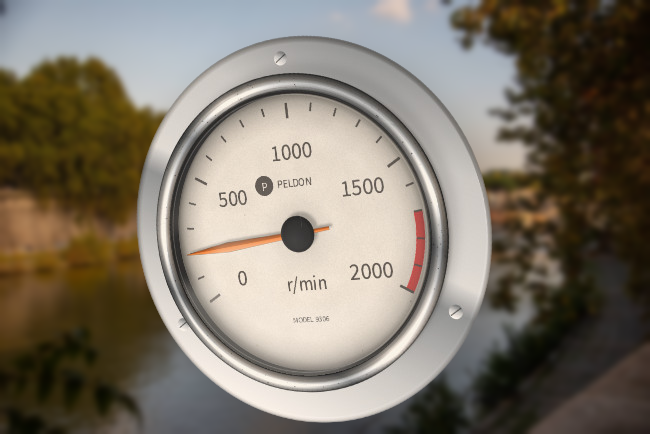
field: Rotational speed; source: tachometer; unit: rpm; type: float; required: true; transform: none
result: 200 rpm
